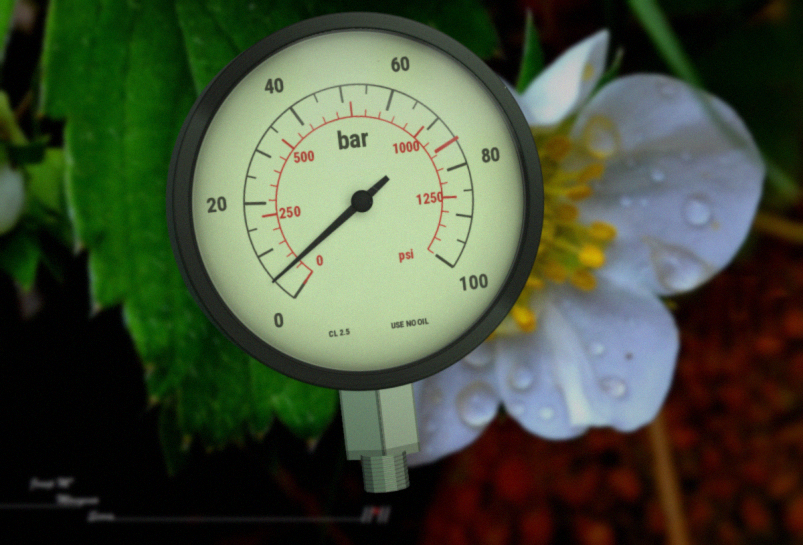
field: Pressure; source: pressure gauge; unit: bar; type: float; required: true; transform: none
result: 5 bar
